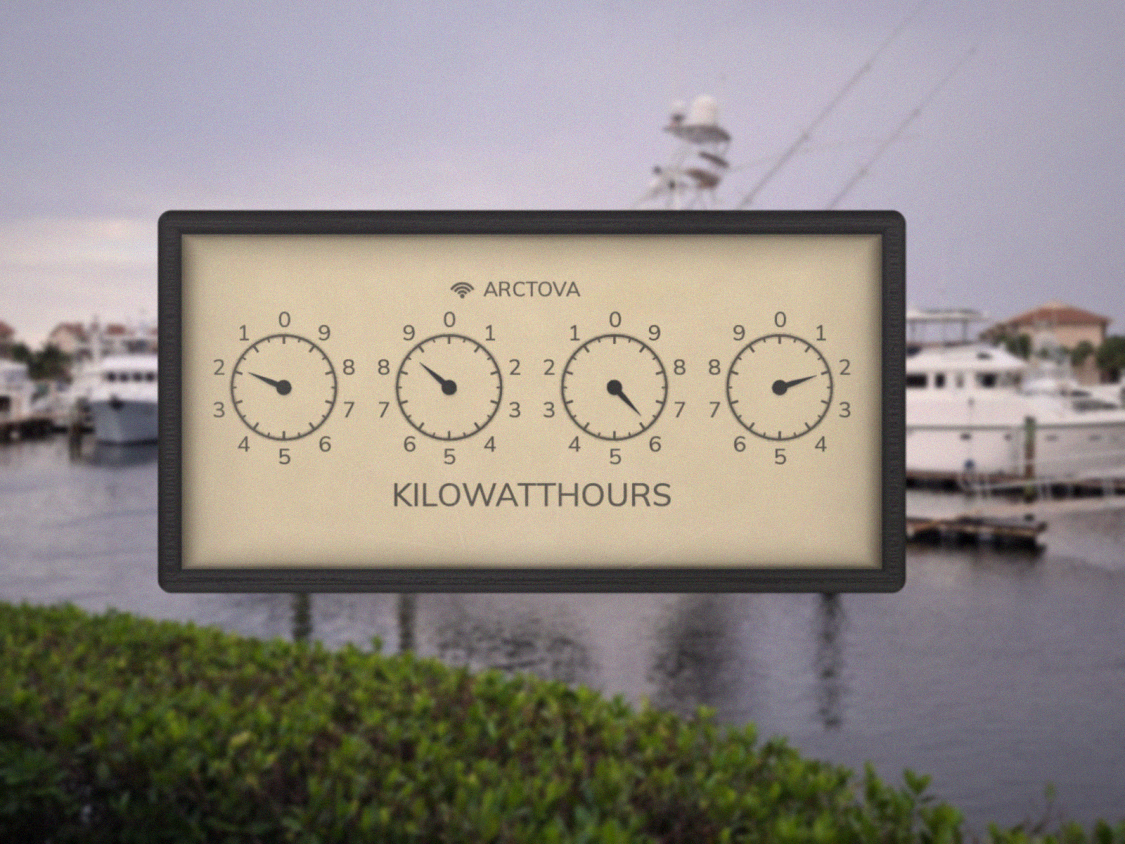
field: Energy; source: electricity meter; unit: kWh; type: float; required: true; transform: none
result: 1862 kWh
